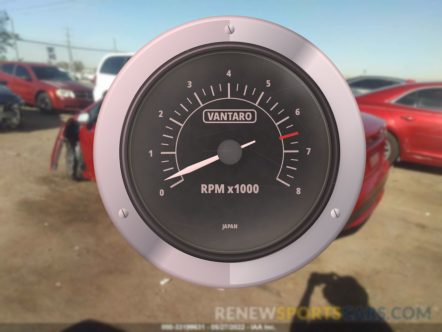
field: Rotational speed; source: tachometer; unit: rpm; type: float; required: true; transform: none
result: 250 rpm
